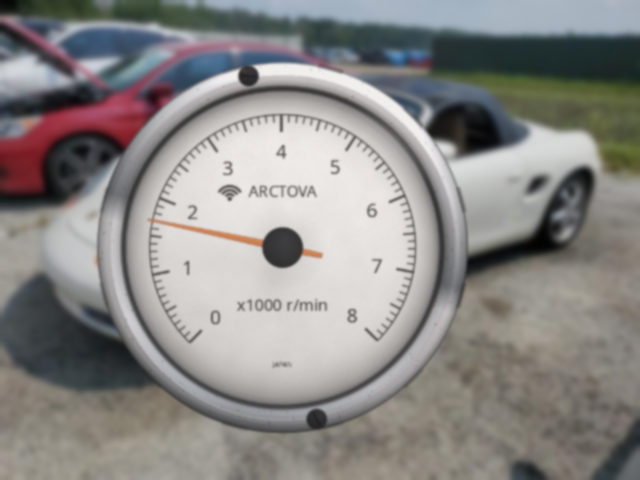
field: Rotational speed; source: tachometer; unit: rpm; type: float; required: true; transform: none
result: 1700 rpm
